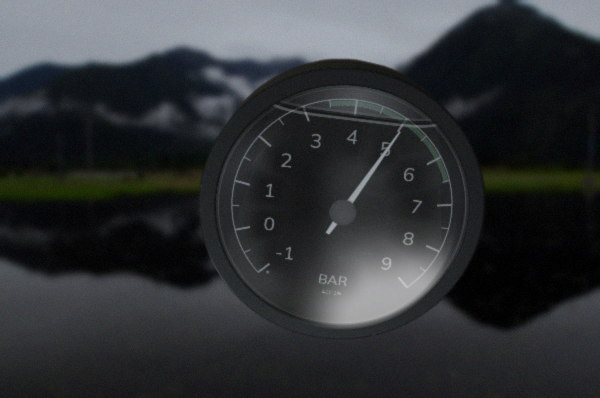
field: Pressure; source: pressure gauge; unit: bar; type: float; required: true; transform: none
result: 5 bar
